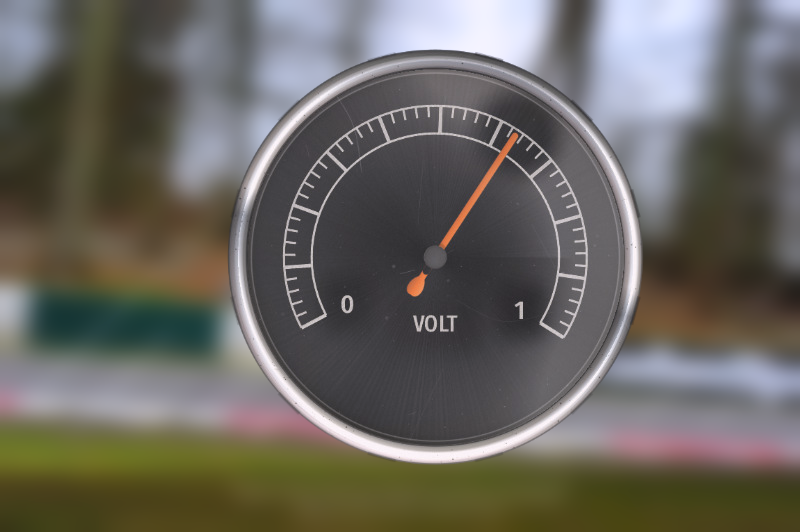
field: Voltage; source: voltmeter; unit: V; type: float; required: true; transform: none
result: 0.63 V
